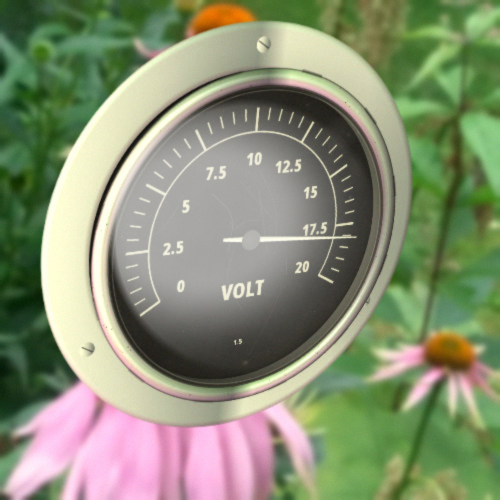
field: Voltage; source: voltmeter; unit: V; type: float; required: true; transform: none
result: 18 V
